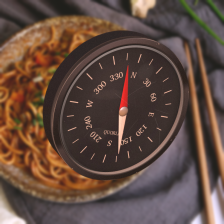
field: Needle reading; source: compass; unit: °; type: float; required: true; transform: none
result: 345 °
